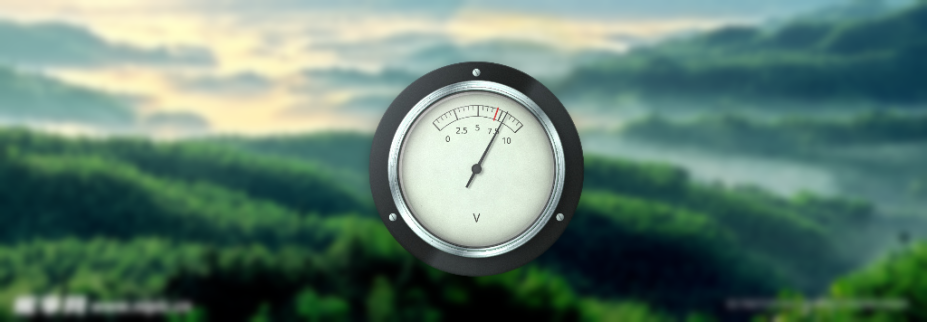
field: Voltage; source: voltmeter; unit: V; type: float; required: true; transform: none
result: 8 V
